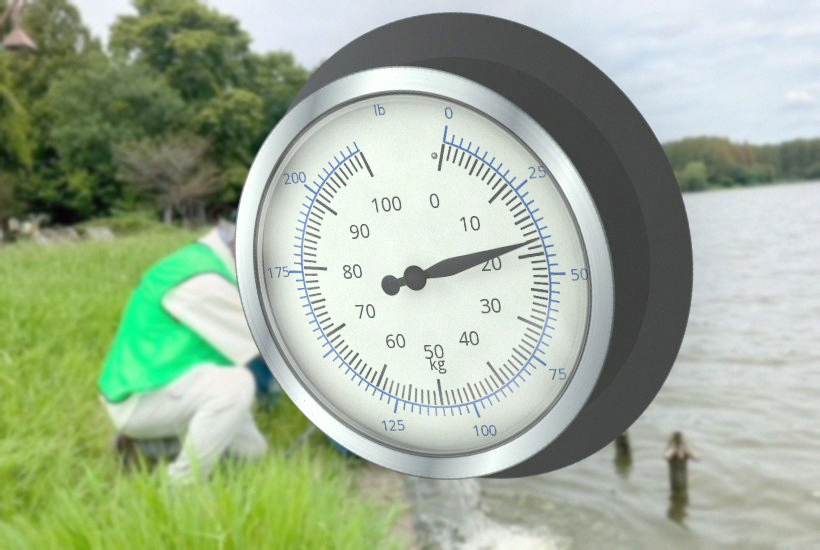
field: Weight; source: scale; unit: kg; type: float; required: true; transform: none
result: 18 kg
